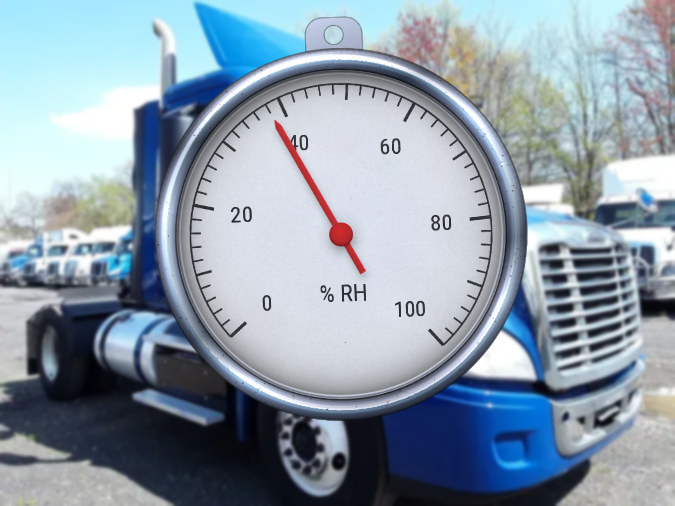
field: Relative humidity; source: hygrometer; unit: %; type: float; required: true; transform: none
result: 38 %
